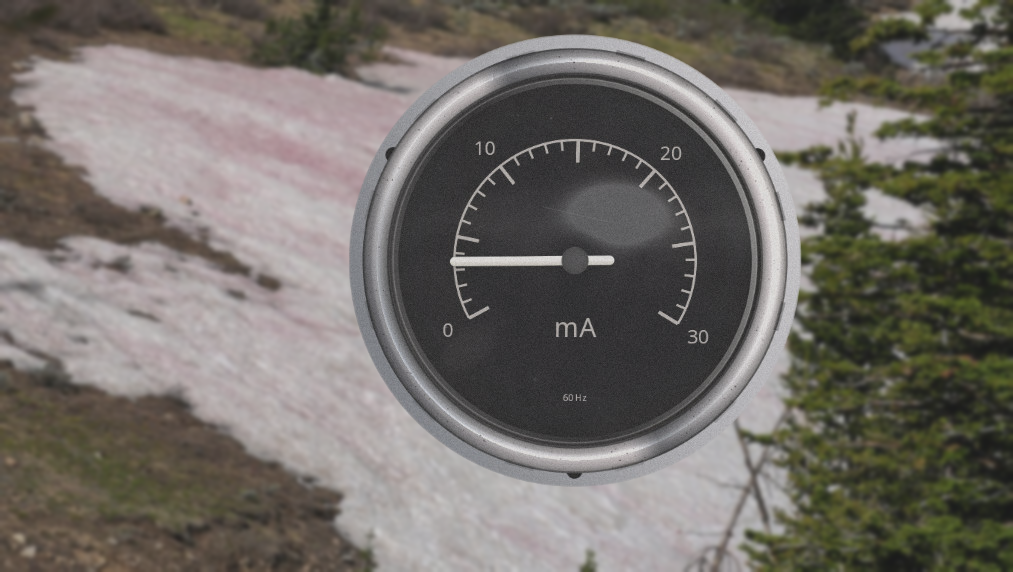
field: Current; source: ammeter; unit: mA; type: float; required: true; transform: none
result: 3.5 mA
